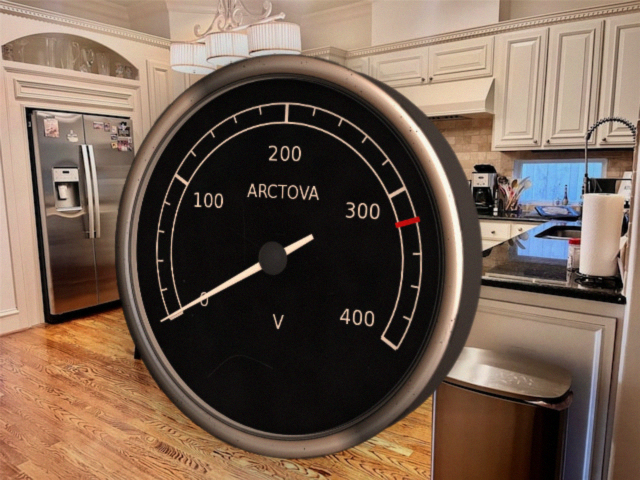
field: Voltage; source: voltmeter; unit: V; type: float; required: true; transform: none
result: 0 V
